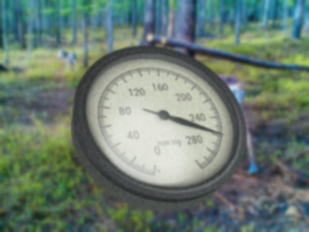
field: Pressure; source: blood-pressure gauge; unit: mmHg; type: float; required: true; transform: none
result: 260 mmHg
